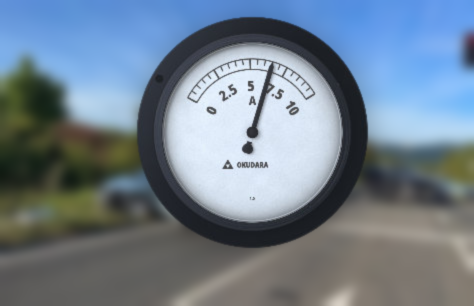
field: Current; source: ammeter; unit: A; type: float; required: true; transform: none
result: 6.5 A
